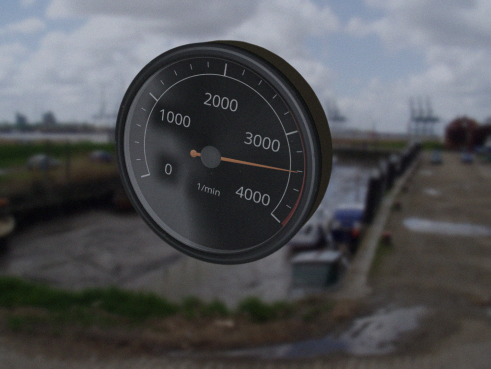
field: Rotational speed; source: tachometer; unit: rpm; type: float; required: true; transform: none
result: 3400 rpm
